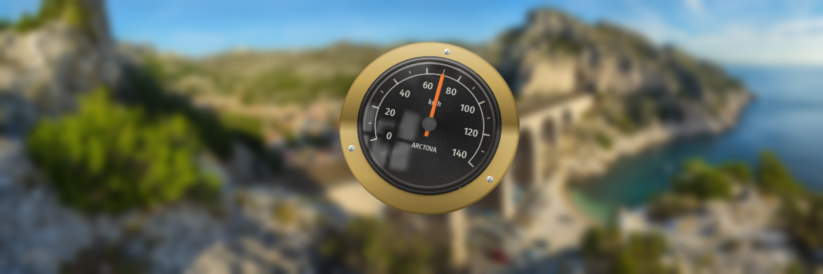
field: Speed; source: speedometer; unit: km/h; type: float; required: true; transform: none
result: 70 km/h
